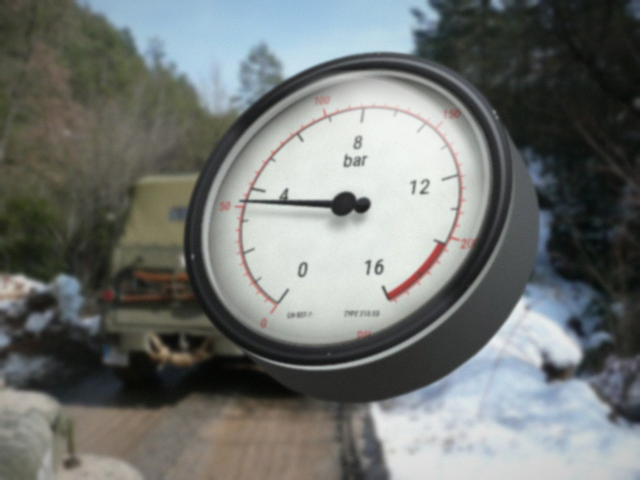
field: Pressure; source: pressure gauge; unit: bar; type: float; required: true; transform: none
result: 3.5 bar
